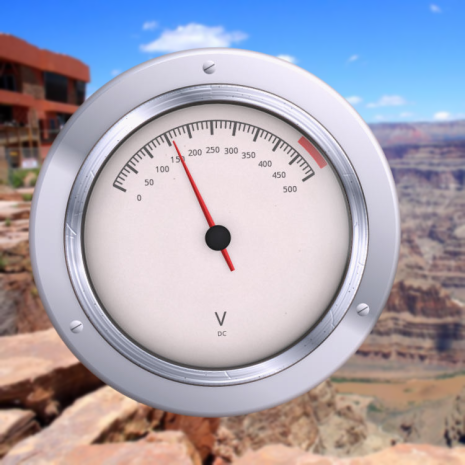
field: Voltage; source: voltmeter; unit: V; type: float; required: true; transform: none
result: 160 V
